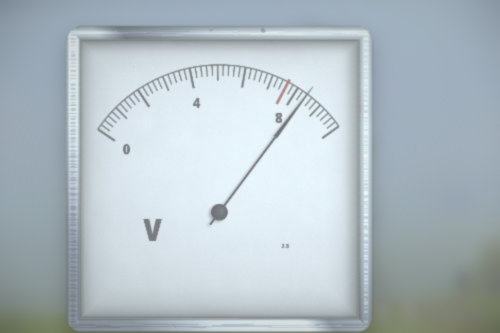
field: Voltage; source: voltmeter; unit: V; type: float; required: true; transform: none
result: 8.4 V
